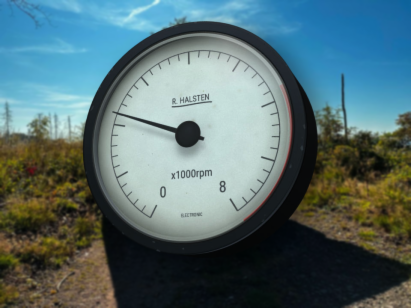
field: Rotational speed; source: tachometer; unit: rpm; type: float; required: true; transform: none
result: 2200 rpm
